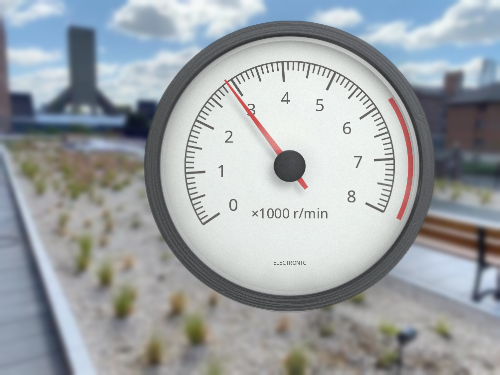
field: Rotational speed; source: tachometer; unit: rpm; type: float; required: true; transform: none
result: 2900 rpm
